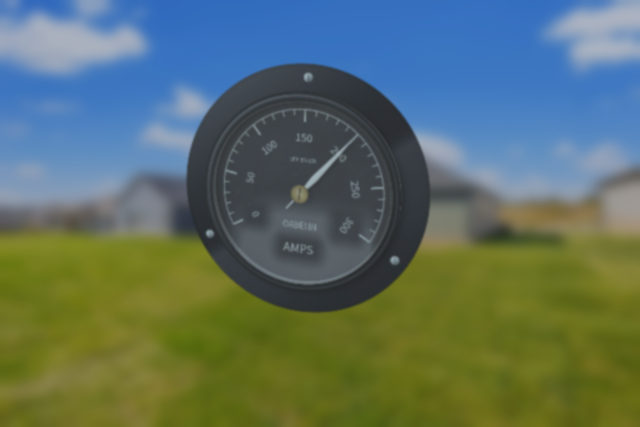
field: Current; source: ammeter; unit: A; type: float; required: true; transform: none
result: 200 A
